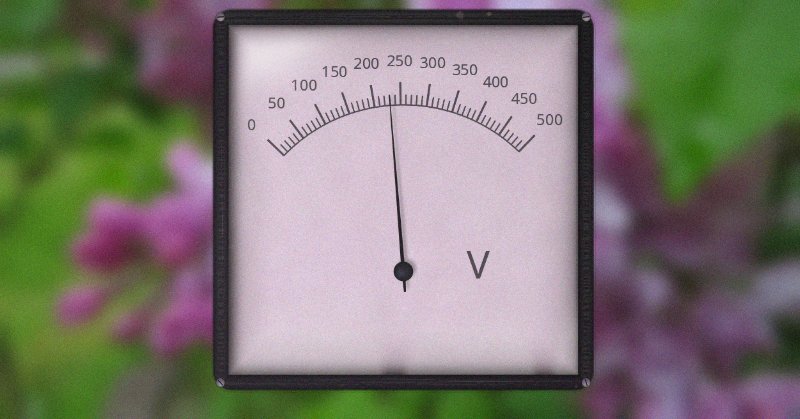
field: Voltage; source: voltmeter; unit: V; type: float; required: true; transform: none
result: 230 V
